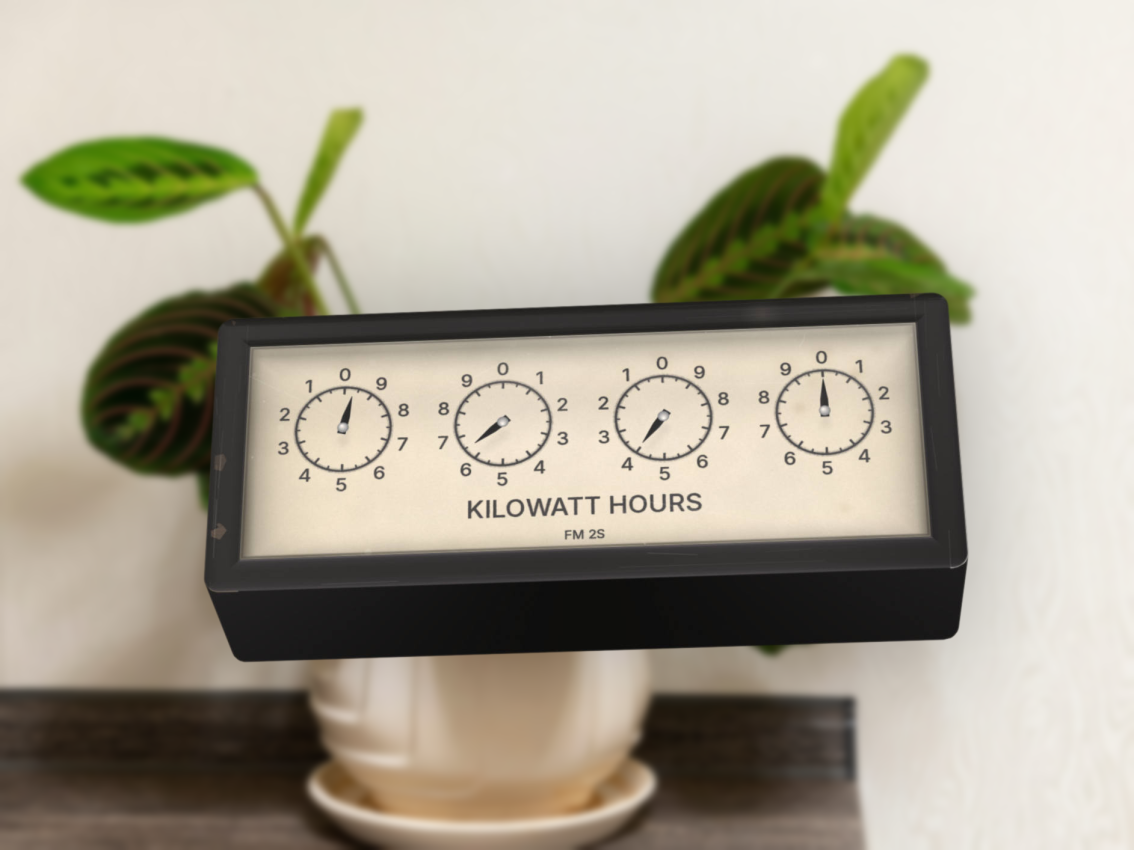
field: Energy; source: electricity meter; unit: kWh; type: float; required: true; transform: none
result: 9640 kWh
